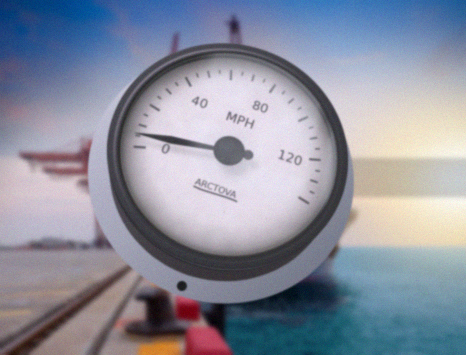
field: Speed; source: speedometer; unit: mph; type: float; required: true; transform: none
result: 5 mph
